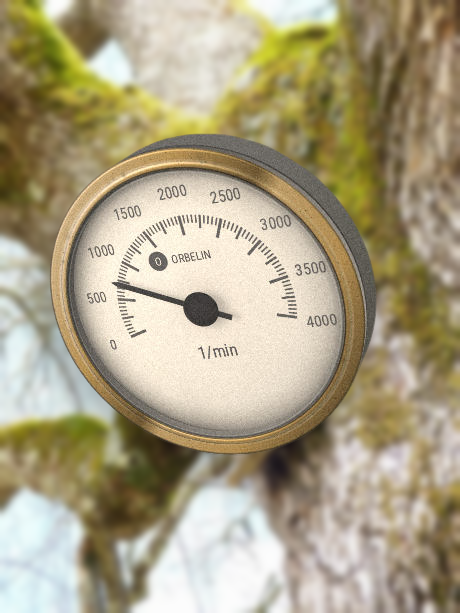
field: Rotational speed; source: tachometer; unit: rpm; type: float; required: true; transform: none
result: 750 rpm
